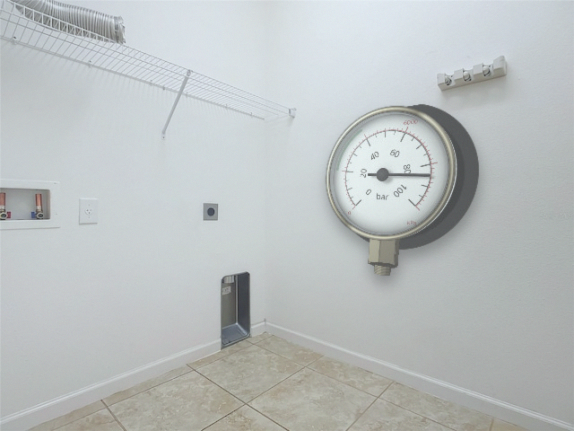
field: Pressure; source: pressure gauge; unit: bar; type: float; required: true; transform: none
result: 85 bar
